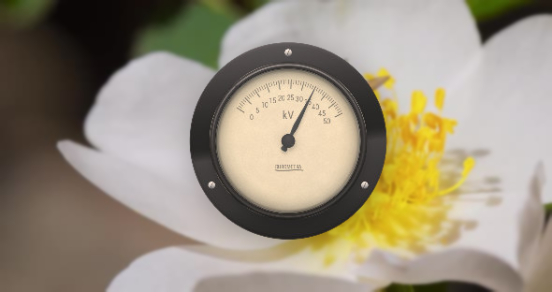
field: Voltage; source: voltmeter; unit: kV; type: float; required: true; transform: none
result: 35 kV
